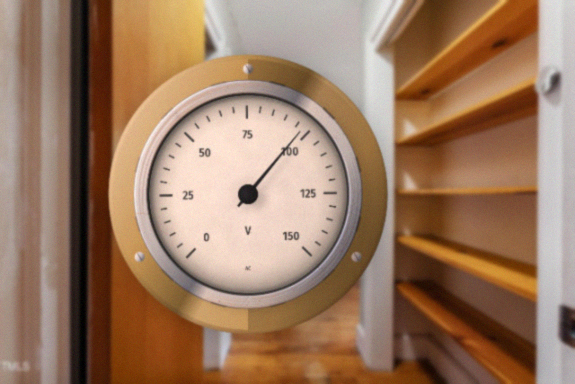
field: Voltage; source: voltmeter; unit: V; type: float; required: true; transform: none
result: 97.5 V
